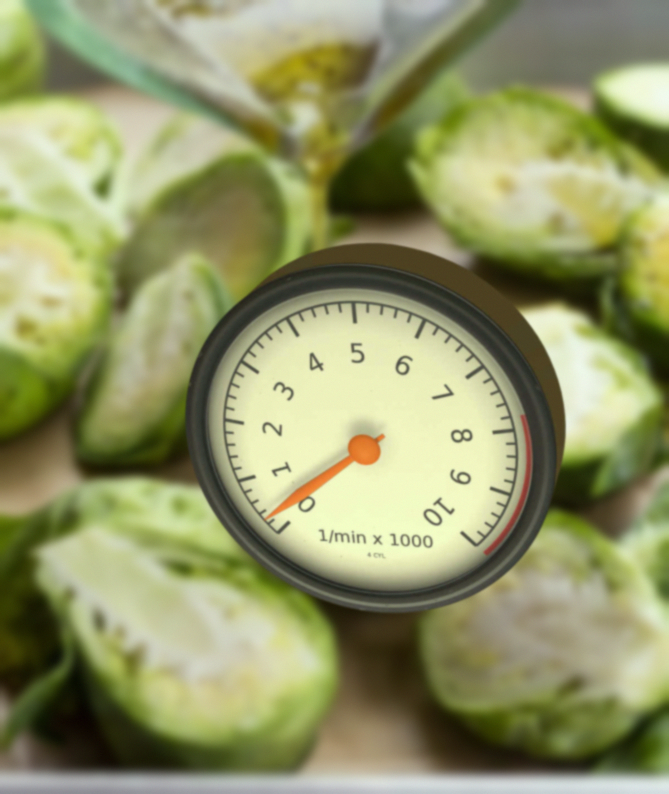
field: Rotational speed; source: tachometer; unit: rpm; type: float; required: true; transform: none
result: 300 rpm
